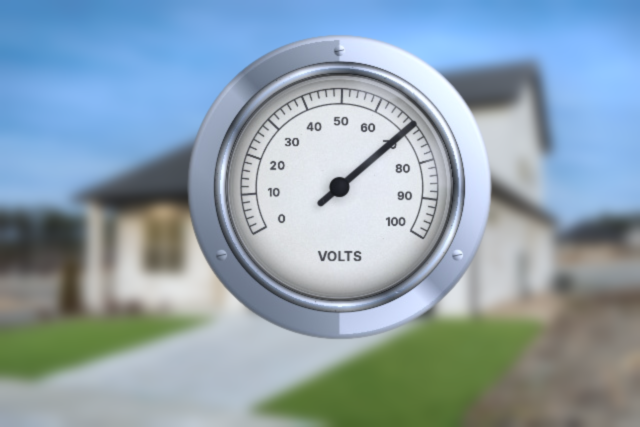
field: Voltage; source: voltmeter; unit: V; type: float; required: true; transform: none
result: 70 V
